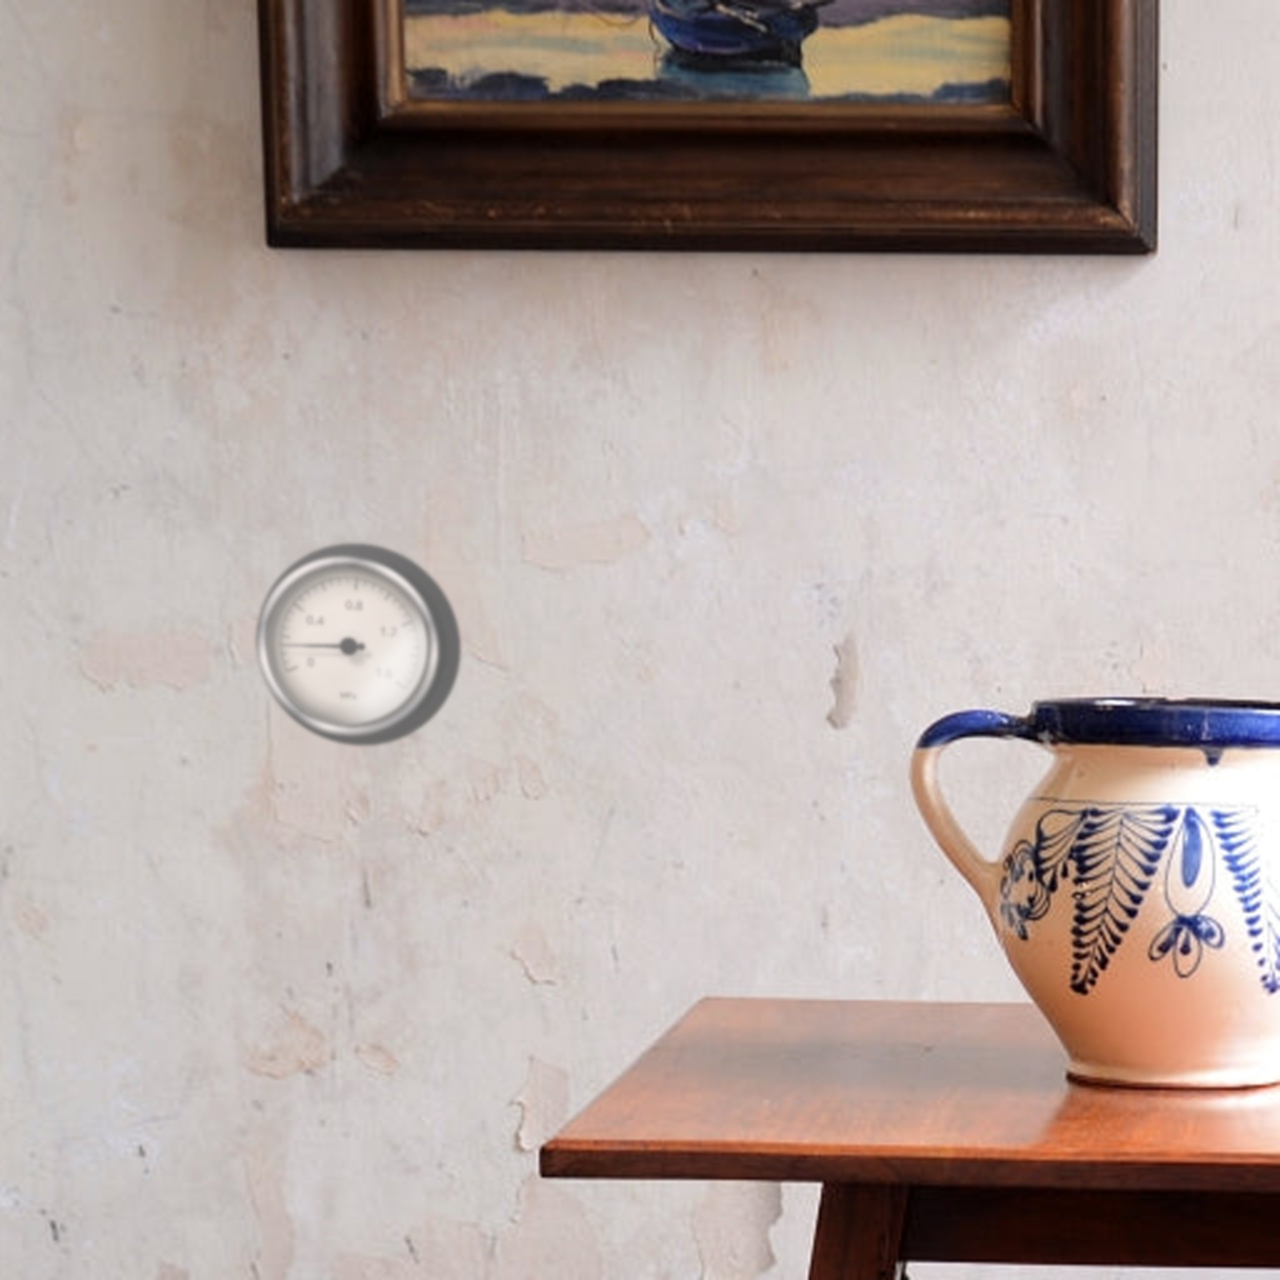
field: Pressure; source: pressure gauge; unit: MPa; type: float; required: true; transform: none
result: 0.15 MPa
